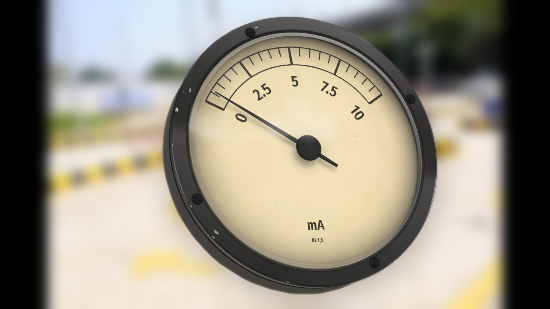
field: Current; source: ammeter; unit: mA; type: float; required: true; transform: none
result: 0.5 mA
